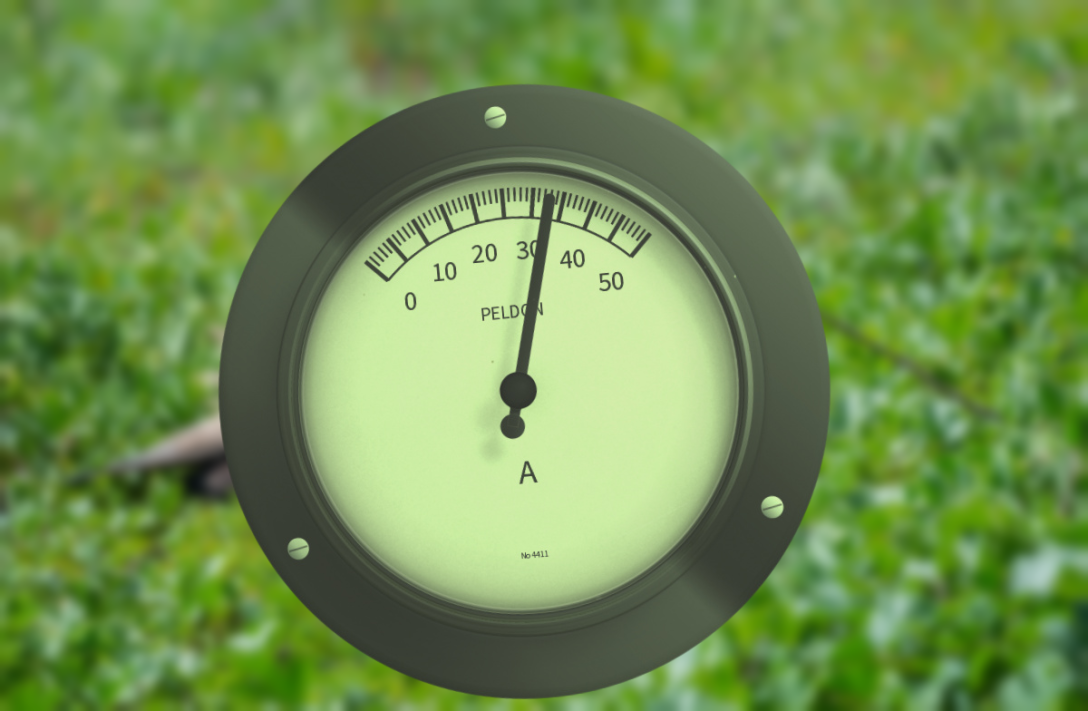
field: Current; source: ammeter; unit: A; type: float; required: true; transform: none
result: 33 A
